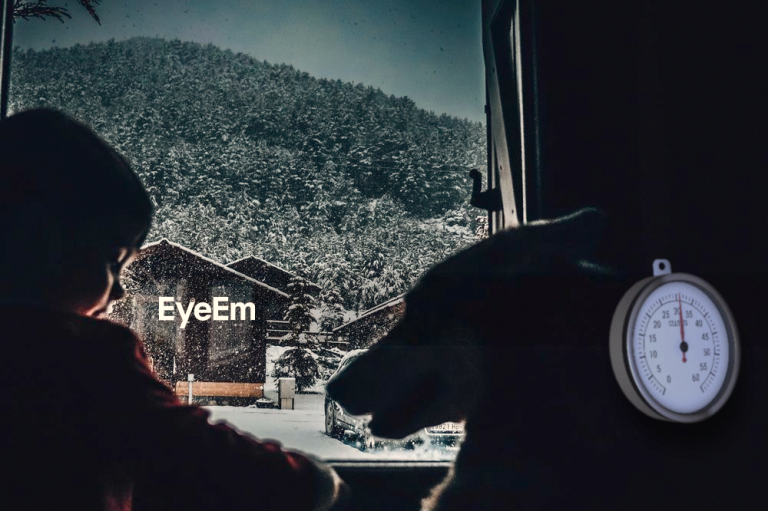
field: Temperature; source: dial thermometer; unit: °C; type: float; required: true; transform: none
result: 30 °C
